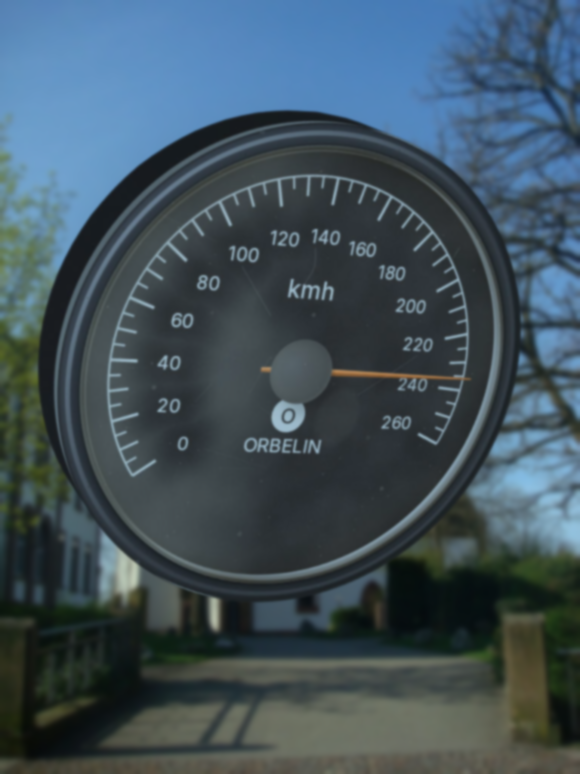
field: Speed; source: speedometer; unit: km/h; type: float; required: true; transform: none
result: 235 km/h
